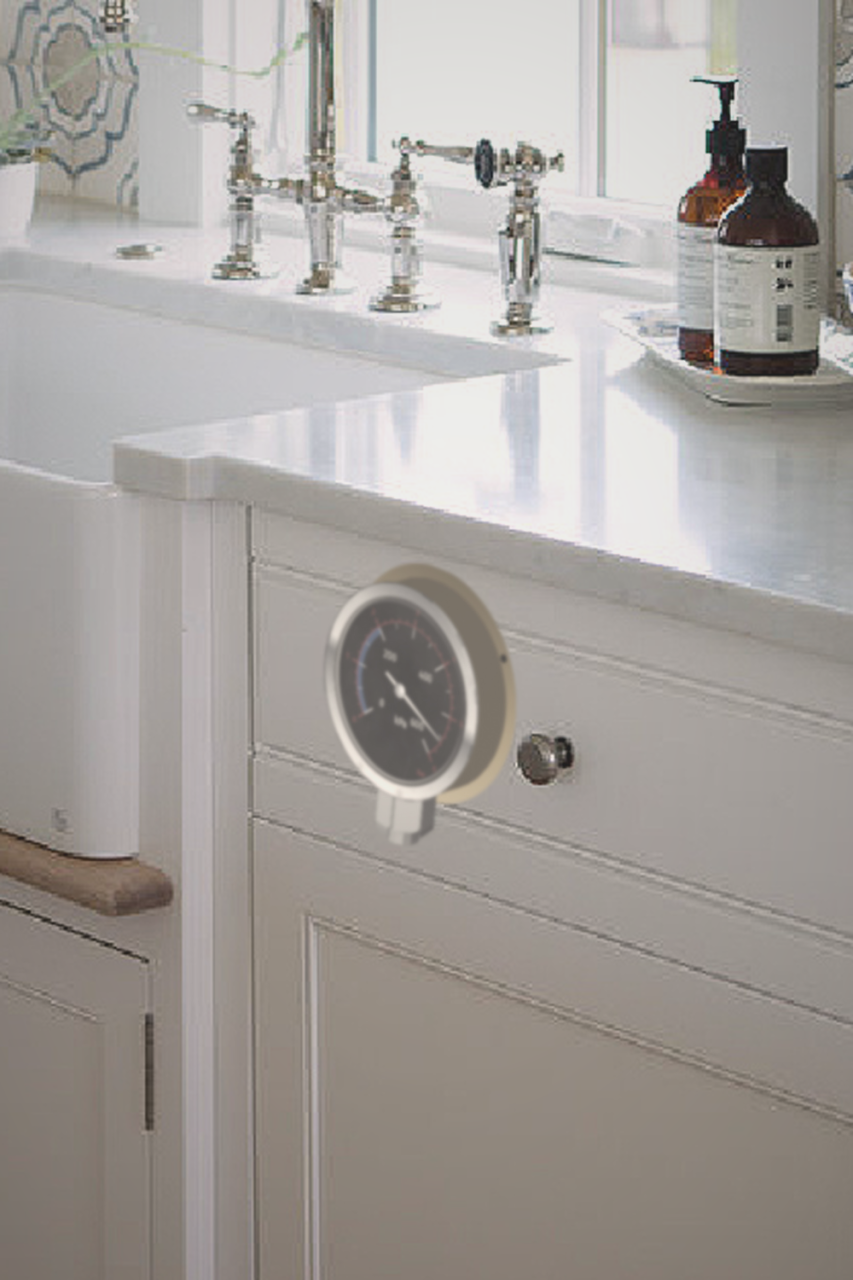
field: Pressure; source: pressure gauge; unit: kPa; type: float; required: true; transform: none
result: 550 kPa
